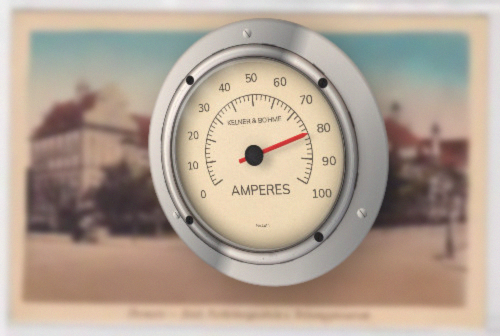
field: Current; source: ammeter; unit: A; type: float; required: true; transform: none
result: 80 A
